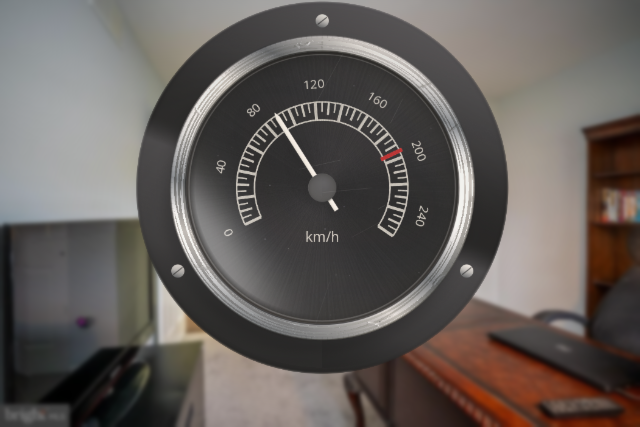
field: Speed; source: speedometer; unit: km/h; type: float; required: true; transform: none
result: 90 km/h
